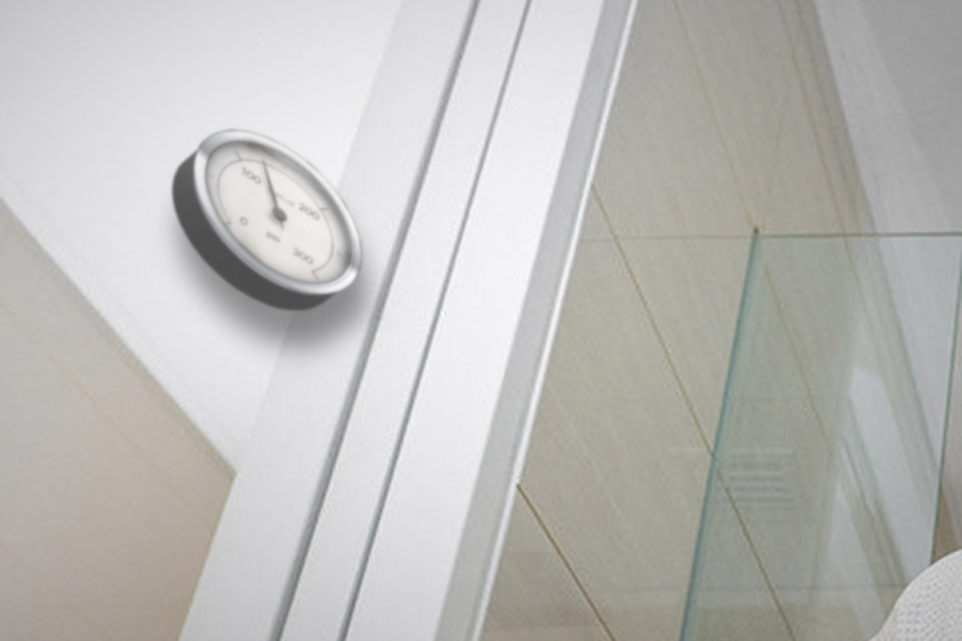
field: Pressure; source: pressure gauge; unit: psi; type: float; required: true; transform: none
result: 125 psi
